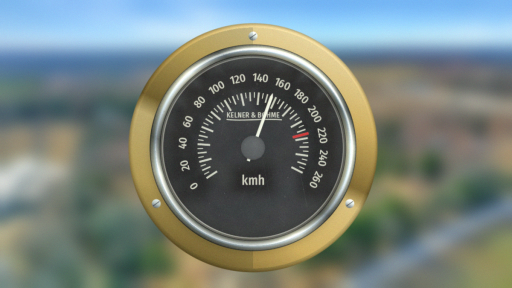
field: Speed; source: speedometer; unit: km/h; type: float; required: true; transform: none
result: 155 km/h
